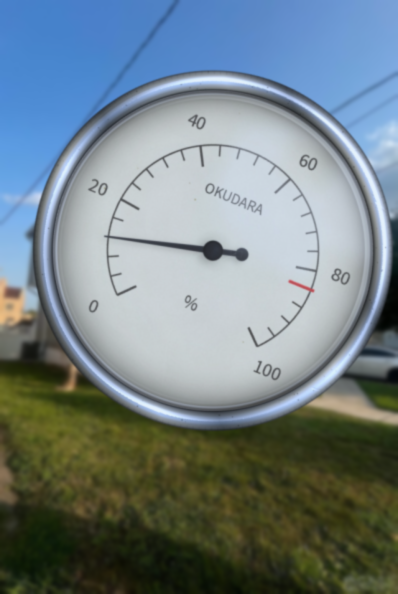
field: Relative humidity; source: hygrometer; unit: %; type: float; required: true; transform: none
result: 12 %
